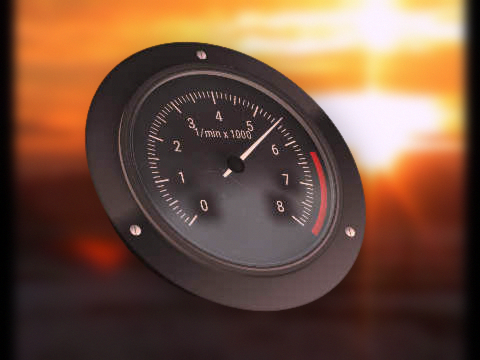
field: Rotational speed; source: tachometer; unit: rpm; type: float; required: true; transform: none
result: 5500 rpm
